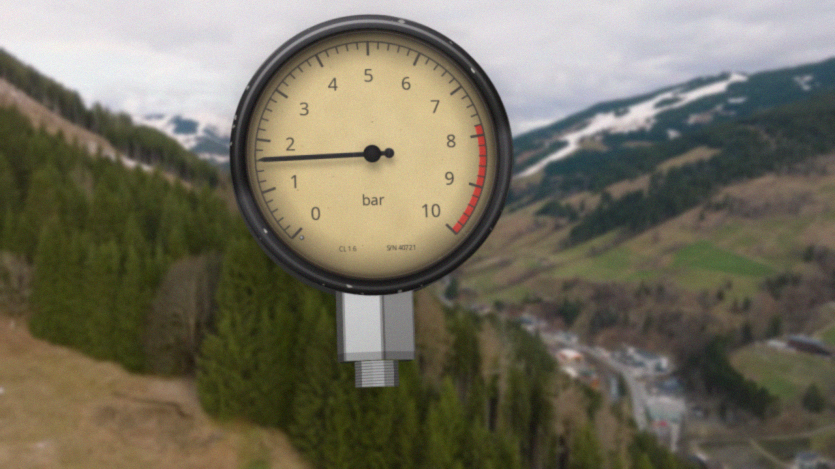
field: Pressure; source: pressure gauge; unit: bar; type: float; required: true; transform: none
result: 1.6 bar
